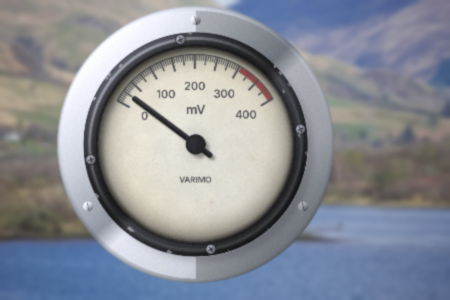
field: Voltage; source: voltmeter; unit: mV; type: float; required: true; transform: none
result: 25 mV
